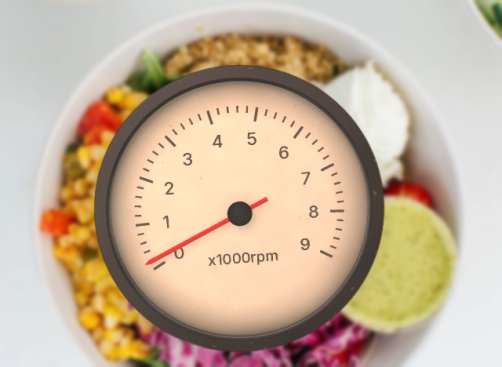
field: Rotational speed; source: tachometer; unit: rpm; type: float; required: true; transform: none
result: 200 rpm
